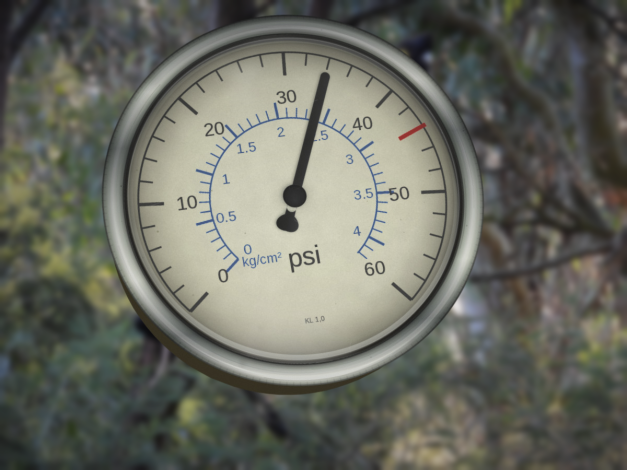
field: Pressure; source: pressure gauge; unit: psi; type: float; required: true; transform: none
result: 34 psi
